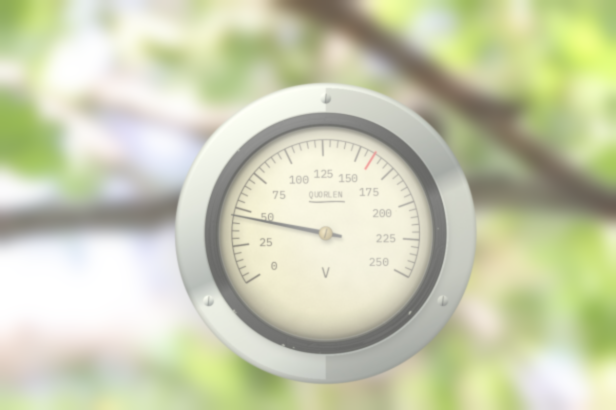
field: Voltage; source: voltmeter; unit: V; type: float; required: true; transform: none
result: 45 V
